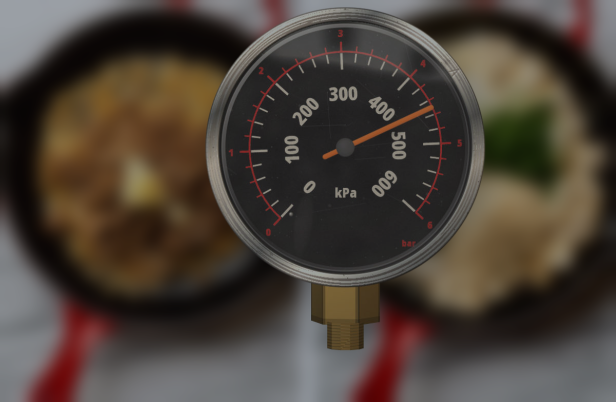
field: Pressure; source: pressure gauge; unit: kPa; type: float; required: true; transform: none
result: 450 kPa
